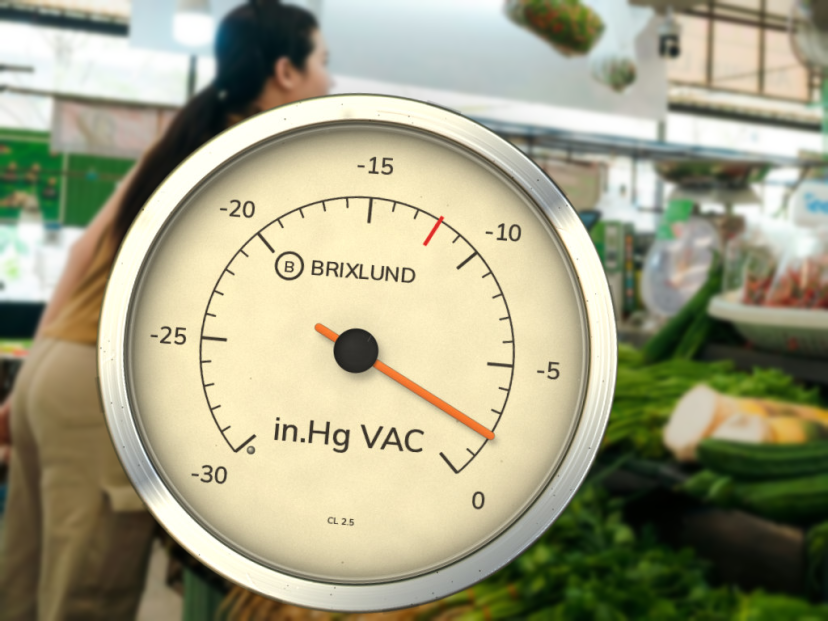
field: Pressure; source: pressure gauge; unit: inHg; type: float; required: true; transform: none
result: -2 inHg
